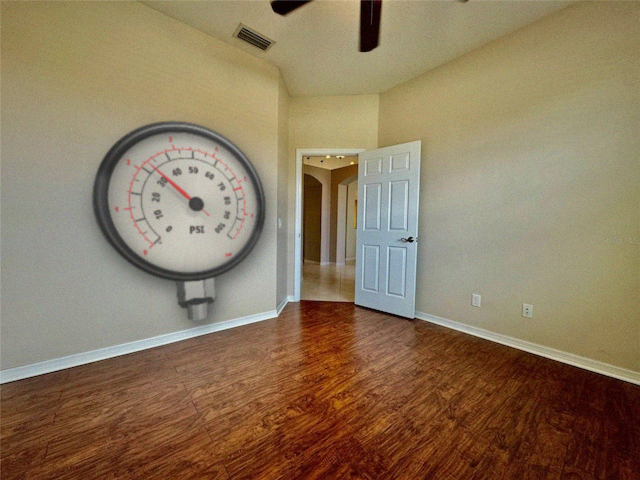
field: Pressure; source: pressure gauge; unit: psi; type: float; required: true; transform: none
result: 32.5 psi
